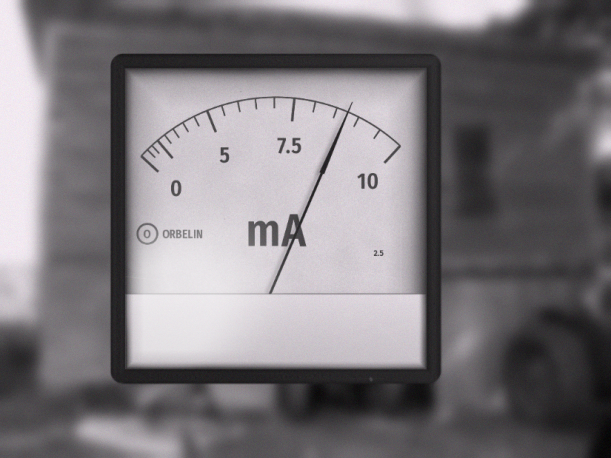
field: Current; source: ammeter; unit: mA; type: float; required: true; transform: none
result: 8.75 mA
